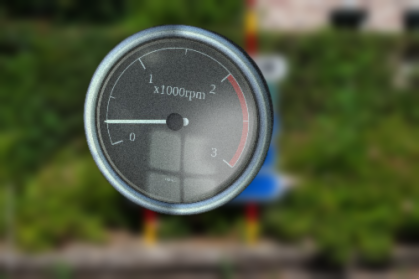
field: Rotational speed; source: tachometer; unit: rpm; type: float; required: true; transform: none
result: 250 rpm
